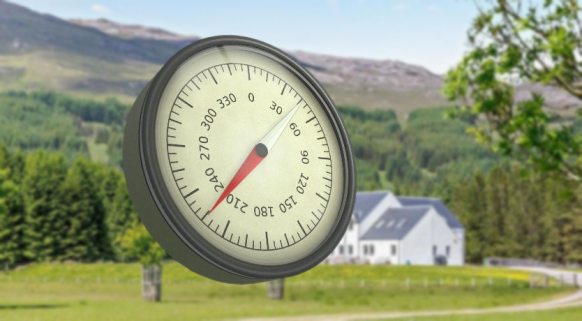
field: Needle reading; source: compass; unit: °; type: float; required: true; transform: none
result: 225 °
